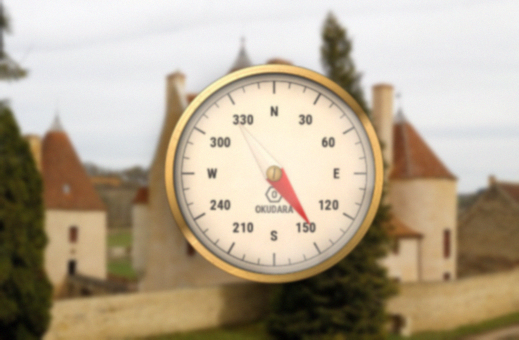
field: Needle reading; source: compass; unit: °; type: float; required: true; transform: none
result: 145 °
